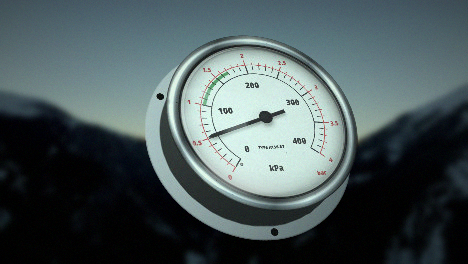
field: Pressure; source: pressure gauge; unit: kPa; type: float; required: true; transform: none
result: 50 kPa
